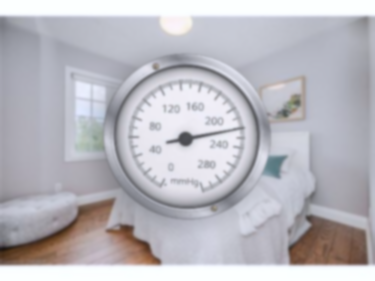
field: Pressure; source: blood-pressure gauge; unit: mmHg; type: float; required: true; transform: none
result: 220 mmHg
